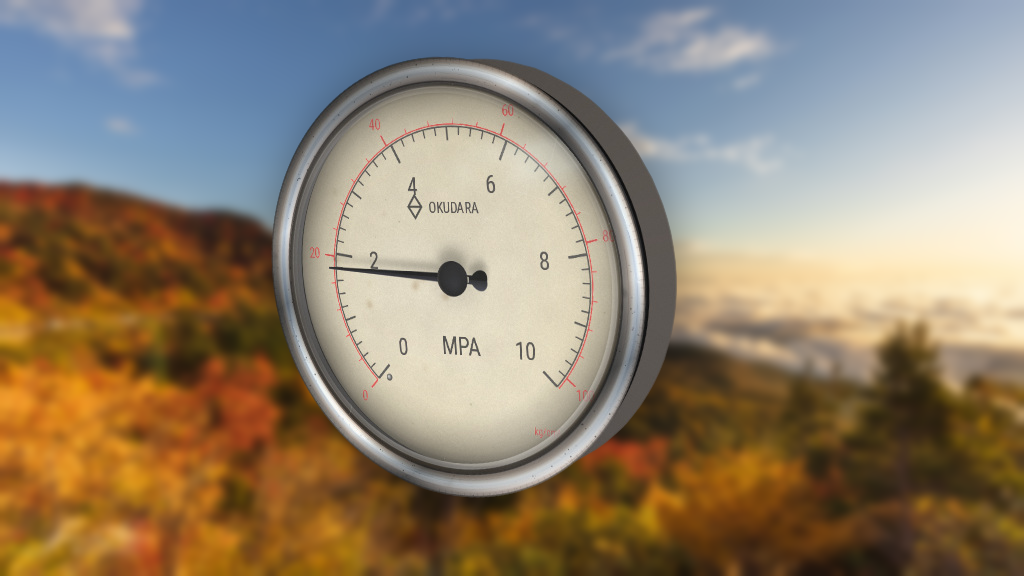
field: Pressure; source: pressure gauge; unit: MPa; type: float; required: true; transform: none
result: 1.8 MPa
